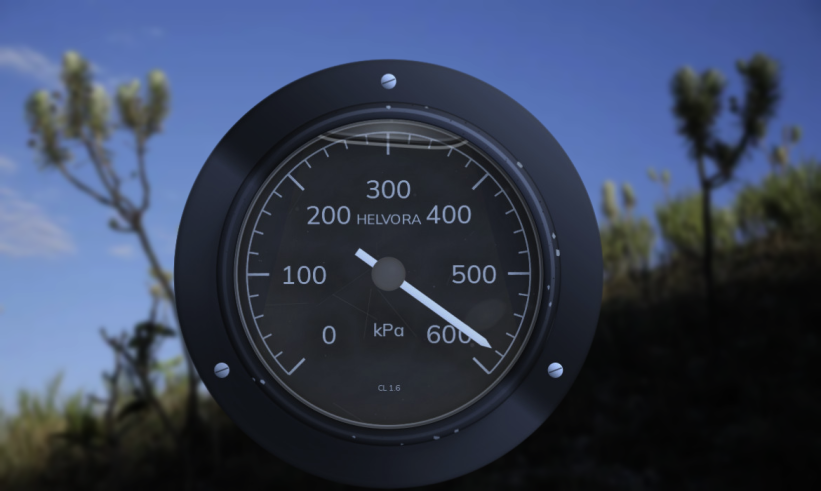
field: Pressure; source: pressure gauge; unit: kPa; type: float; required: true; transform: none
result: 580 kPa
